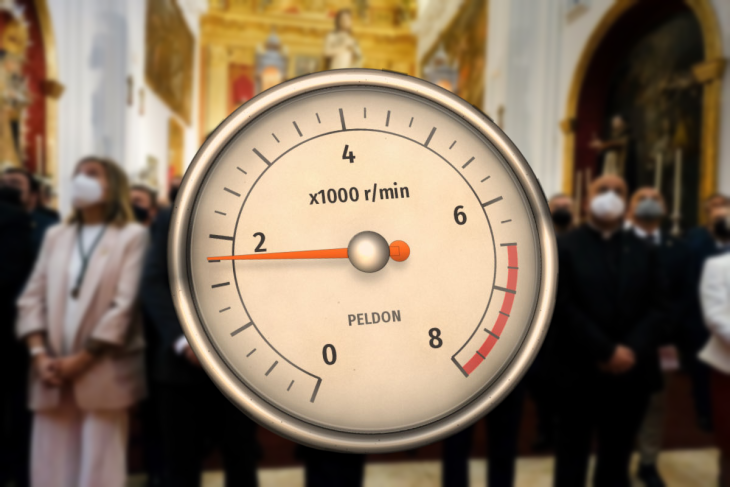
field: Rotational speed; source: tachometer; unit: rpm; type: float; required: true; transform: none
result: 1750 rpm
